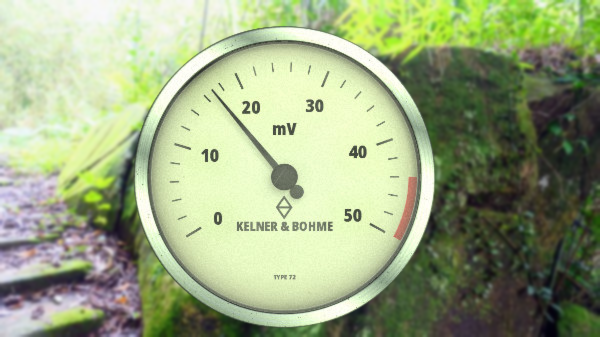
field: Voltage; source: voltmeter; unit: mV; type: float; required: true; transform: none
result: 17 mV
